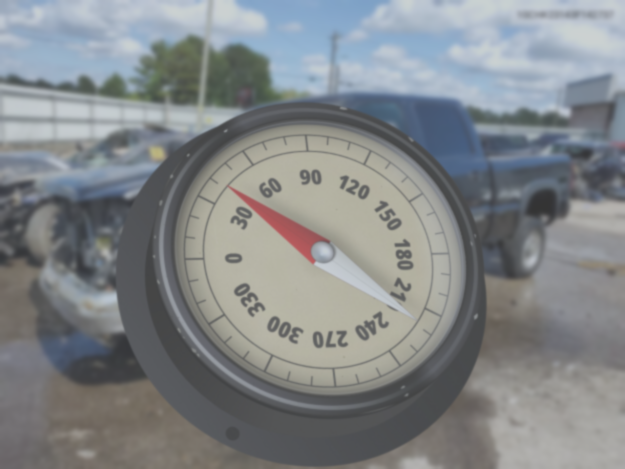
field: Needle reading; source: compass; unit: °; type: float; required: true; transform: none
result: 40 °
